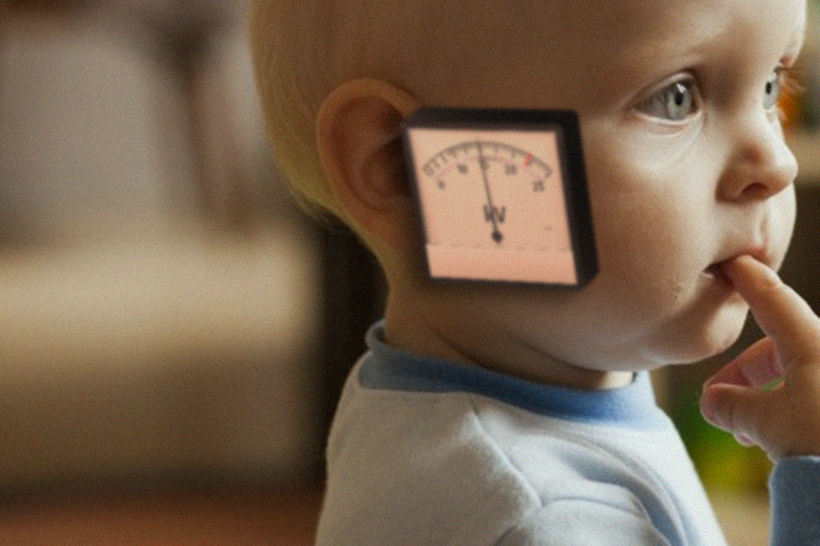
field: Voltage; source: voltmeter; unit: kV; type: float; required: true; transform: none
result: 15 kV
